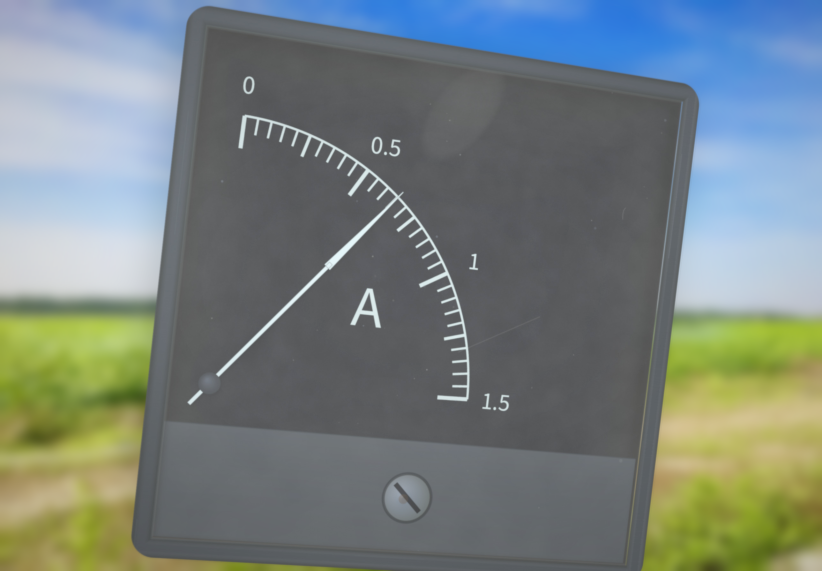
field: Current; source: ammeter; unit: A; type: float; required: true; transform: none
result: 0.65 A
